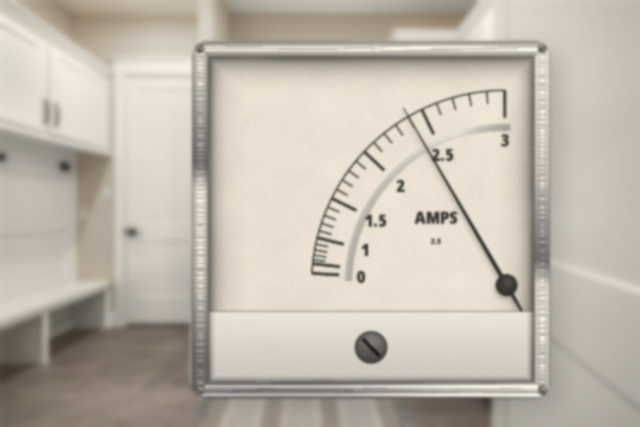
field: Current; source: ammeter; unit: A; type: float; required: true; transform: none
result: 2.4 A
